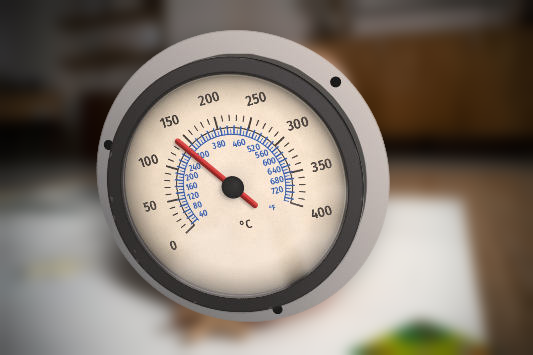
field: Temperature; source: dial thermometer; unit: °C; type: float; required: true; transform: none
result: 140 °C
